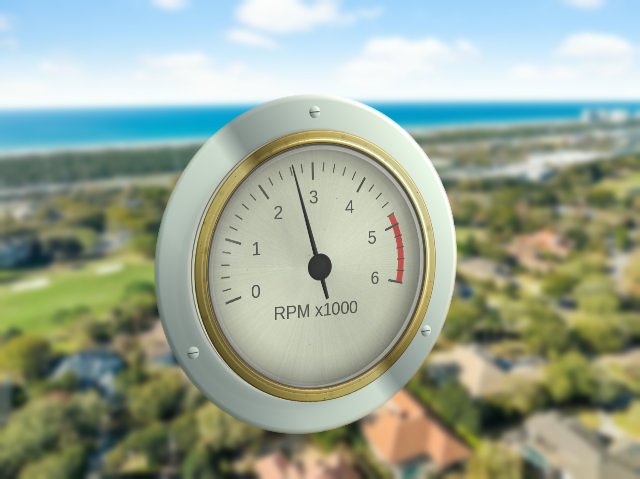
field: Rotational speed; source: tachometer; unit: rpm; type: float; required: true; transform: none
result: 2600 rpm
